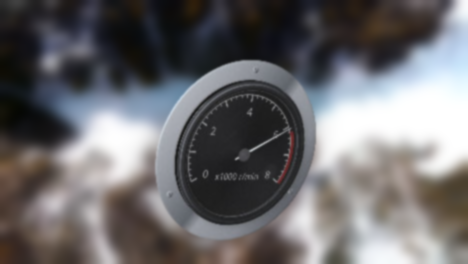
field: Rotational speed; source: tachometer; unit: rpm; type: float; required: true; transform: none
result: 6000 rpm
